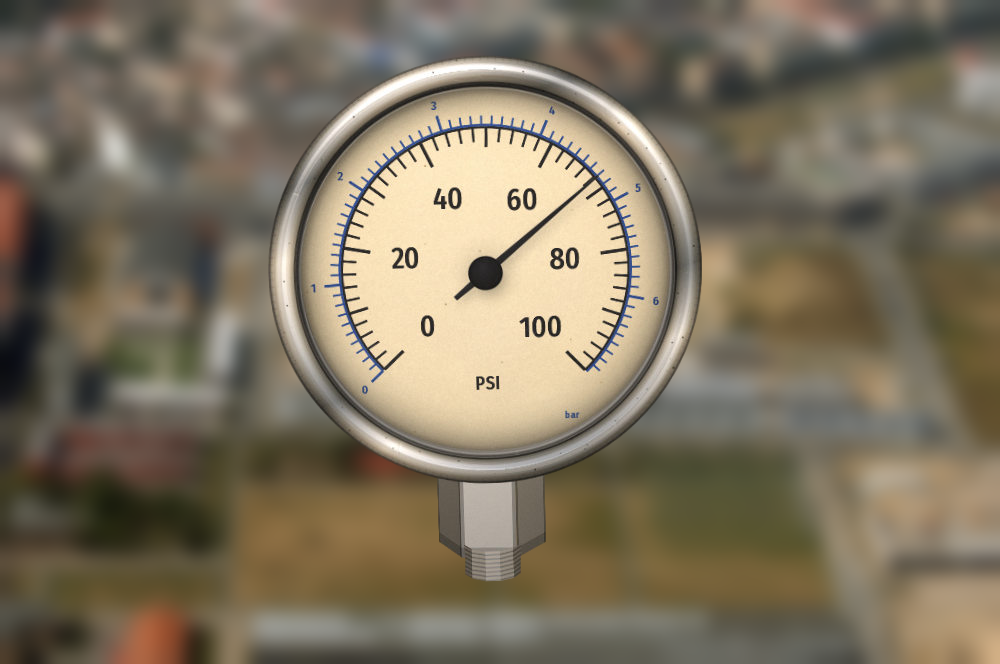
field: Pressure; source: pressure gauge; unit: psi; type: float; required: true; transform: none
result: 68 psi
